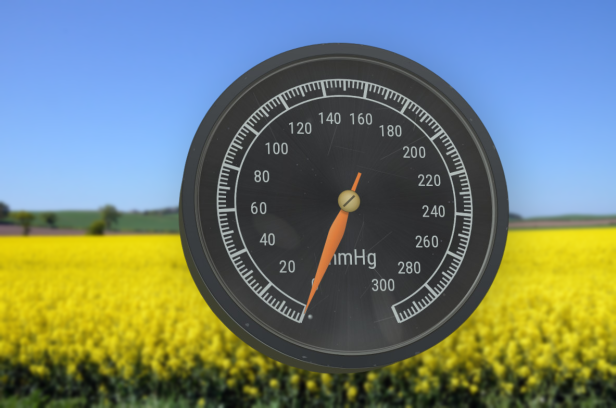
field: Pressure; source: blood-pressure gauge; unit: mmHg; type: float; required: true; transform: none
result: 0 mmHg
